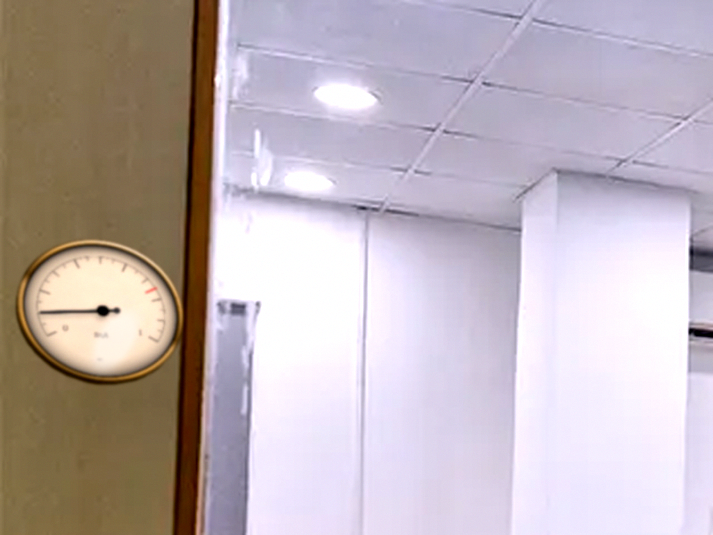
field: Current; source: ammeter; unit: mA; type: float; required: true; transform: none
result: 0.1 mA
